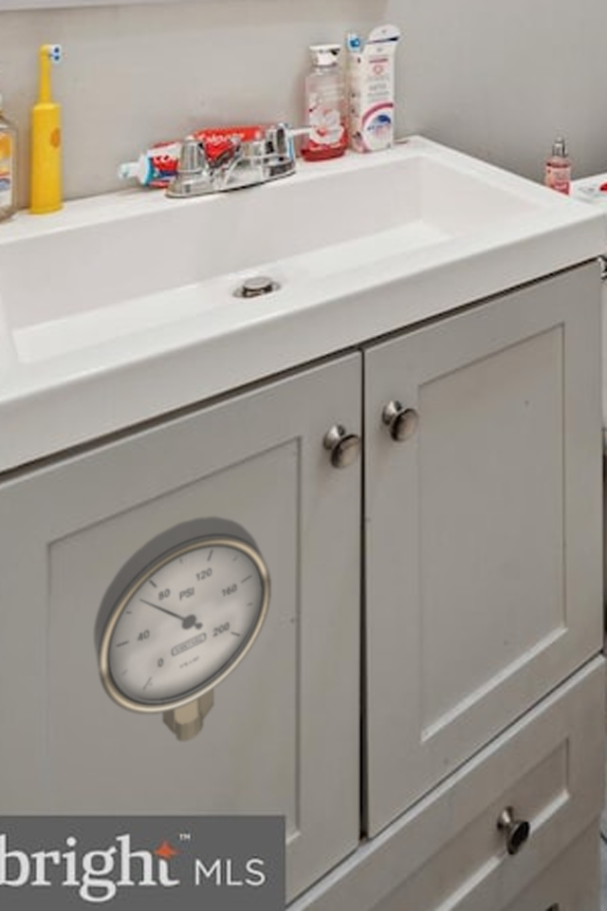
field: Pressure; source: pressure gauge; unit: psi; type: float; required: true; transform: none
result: 70 psi
